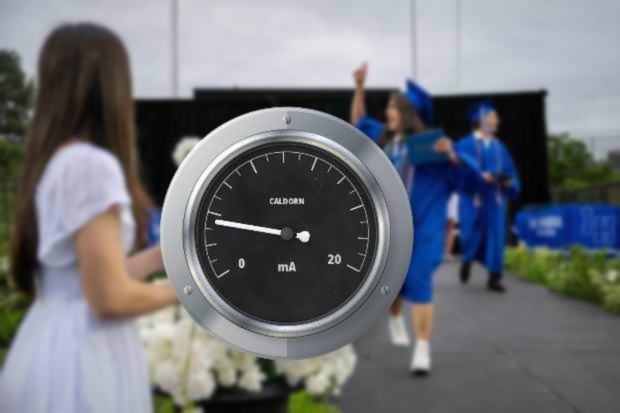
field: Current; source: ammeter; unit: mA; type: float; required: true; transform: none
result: 3.5 mA
